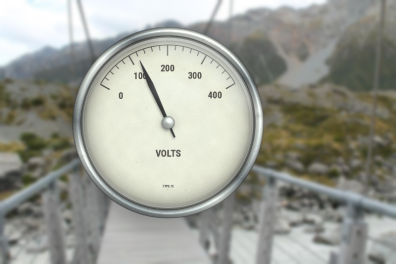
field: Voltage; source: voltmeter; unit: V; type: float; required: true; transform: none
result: 120 V
